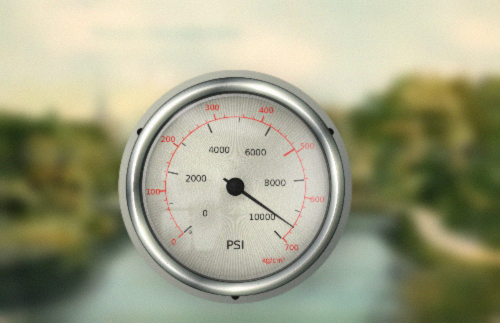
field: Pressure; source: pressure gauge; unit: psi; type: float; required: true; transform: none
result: 9500 psi
